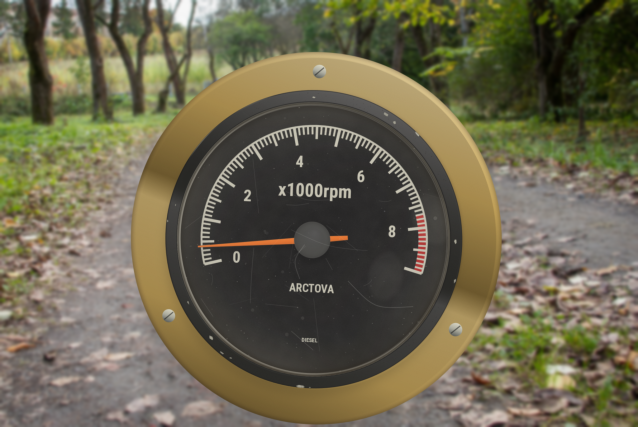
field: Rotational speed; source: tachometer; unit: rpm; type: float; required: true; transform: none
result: 400 rpm
